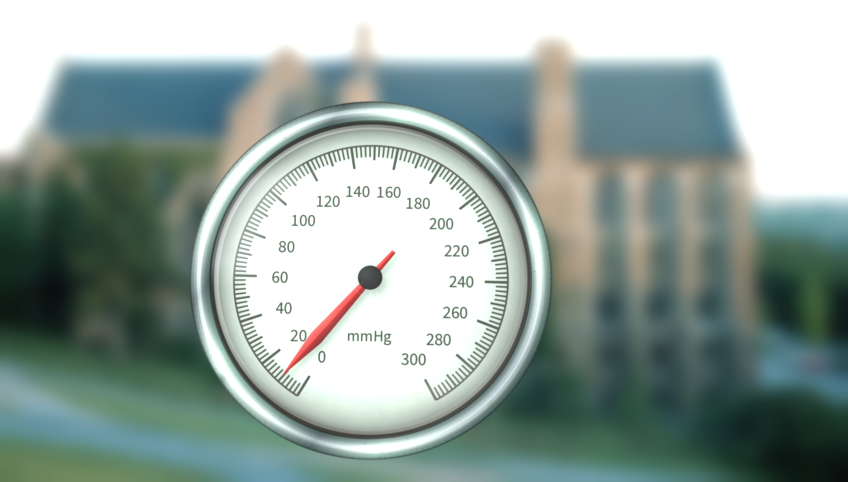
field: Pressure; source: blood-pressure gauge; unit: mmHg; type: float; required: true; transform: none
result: 10 mmHg
